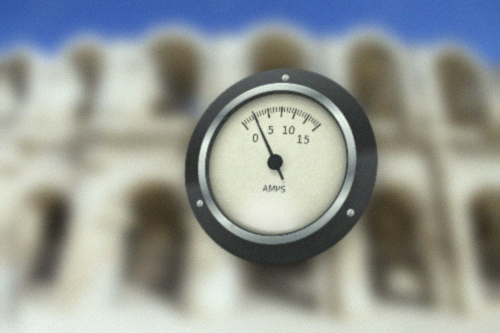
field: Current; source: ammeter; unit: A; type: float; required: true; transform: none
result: 2.5 A
